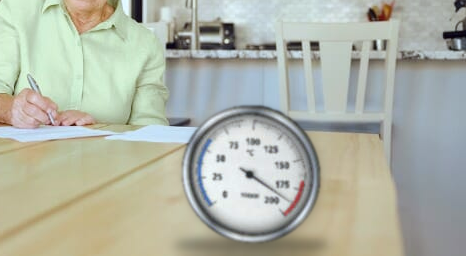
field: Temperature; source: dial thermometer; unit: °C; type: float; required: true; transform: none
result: 187.5 °C
